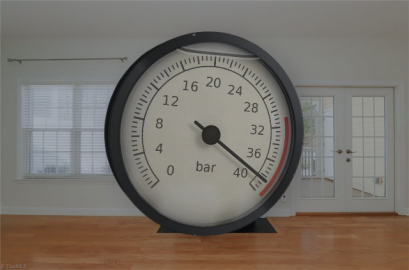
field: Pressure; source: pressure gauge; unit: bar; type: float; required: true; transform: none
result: 38.5 bar
